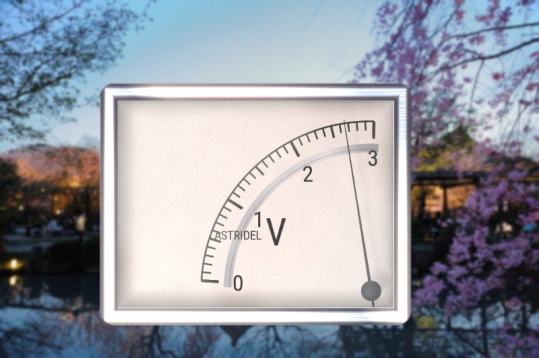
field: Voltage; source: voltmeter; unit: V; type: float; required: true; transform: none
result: 2.65 V
